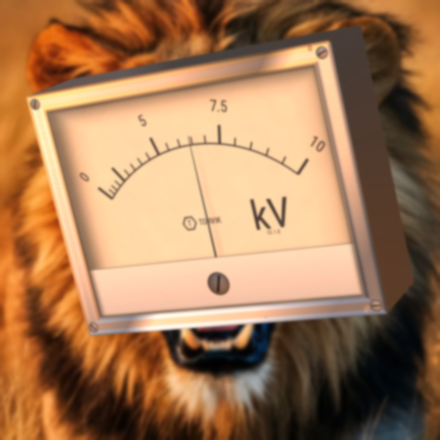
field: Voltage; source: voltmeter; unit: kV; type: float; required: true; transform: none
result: 6.5 kV
